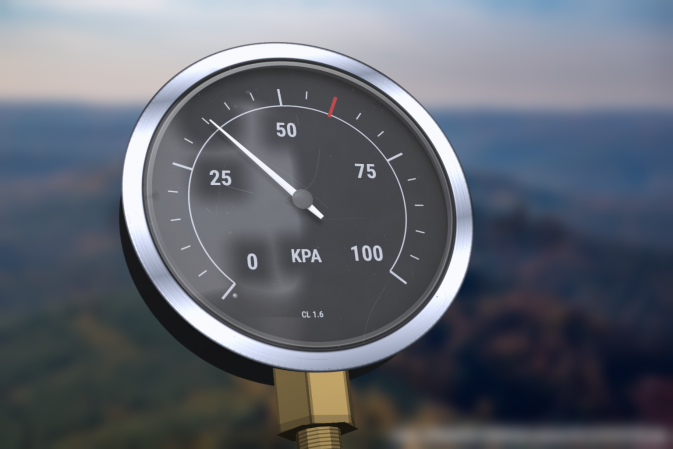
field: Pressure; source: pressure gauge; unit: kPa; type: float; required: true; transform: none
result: 35 kPa
